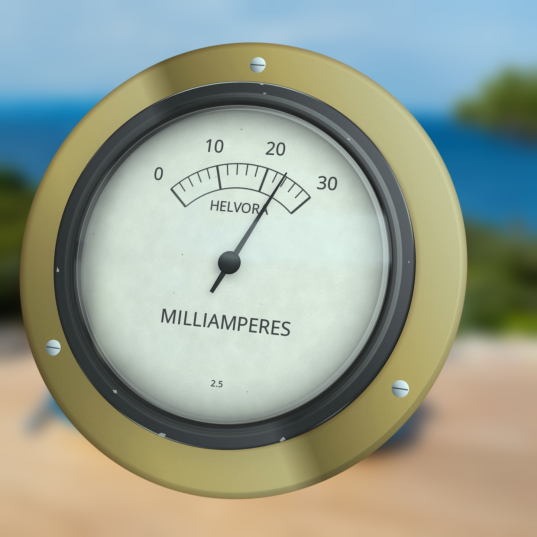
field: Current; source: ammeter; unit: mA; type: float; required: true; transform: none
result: 24 mA
